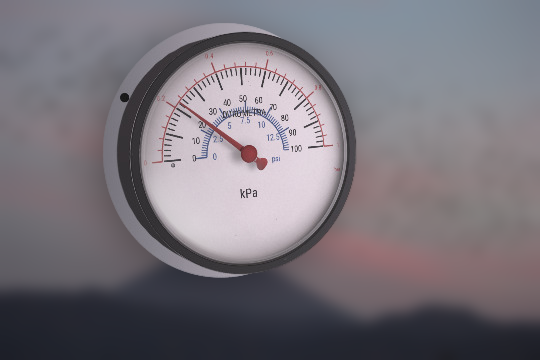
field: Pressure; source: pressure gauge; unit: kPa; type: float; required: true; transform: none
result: 22 kPa
